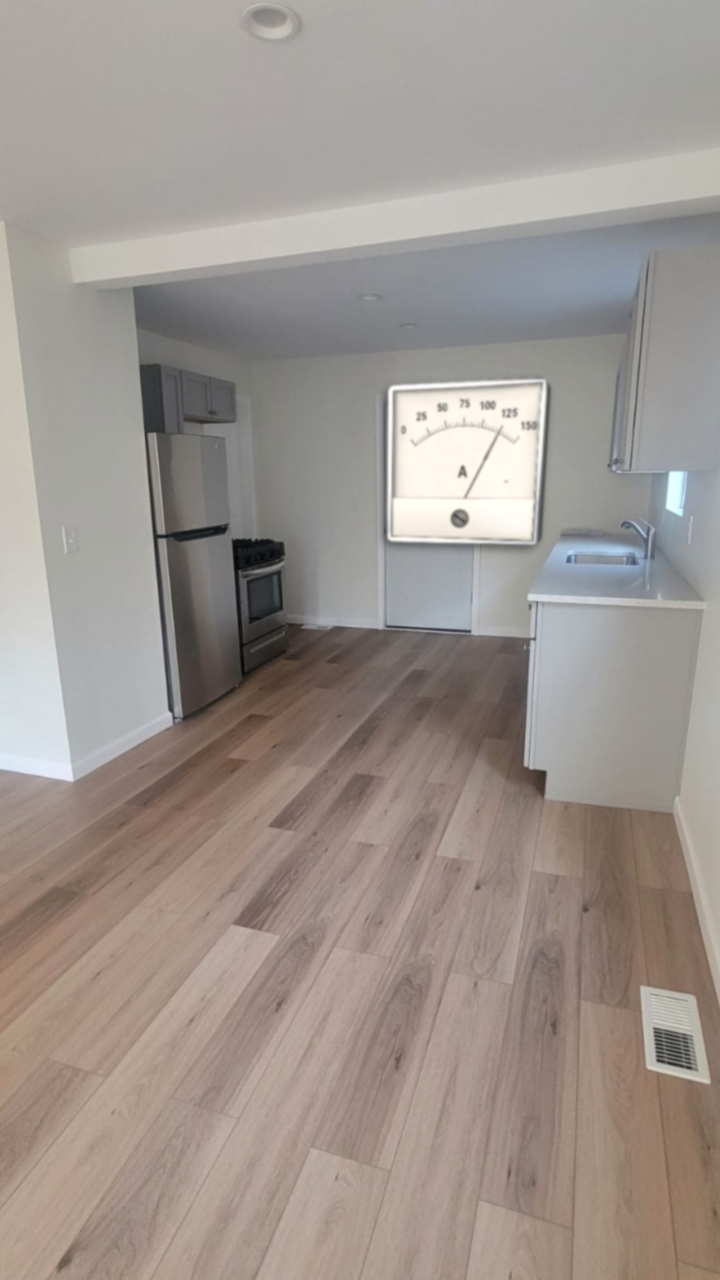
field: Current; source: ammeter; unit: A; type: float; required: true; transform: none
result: 125 A
